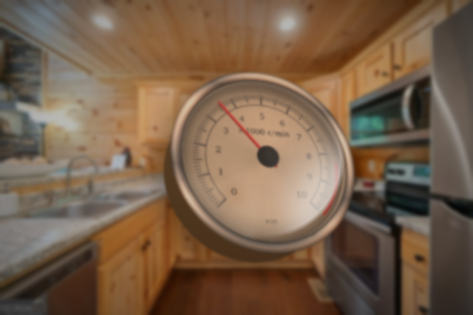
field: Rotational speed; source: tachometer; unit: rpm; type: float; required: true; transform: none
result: 3500 rpm
